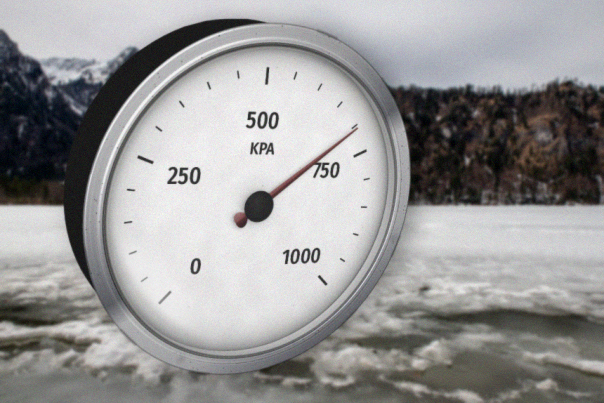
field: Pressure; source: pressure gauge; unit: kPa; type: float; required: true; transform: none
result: 700 kPa
